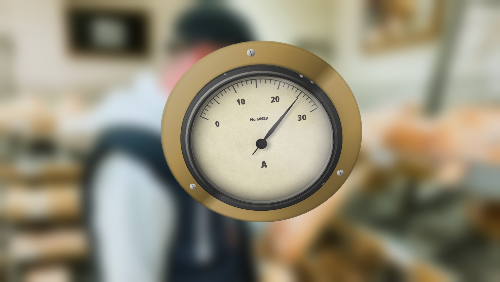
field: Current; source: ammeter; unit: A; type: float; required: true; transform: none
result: 25 A
